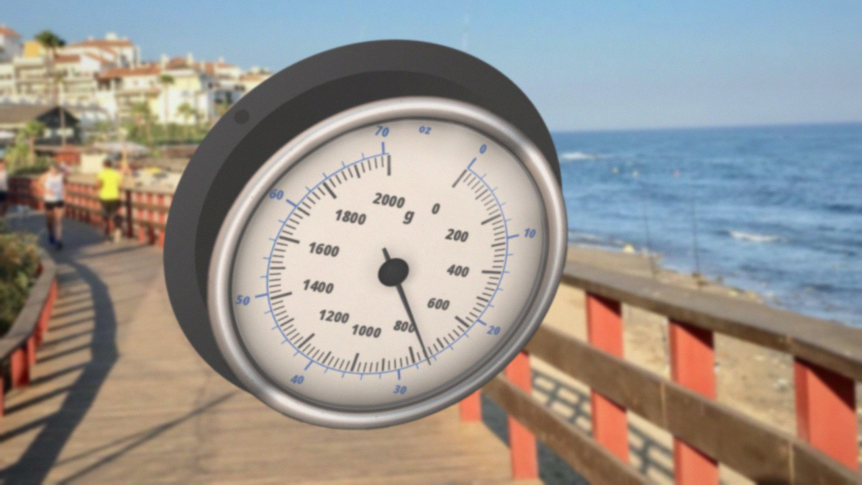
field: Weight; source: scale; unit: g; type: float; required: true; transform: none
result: 760 g
